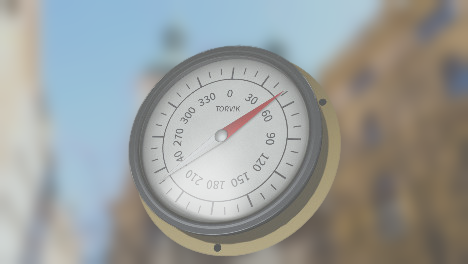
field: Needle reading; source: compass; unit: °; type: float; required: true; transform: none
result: 50 °
